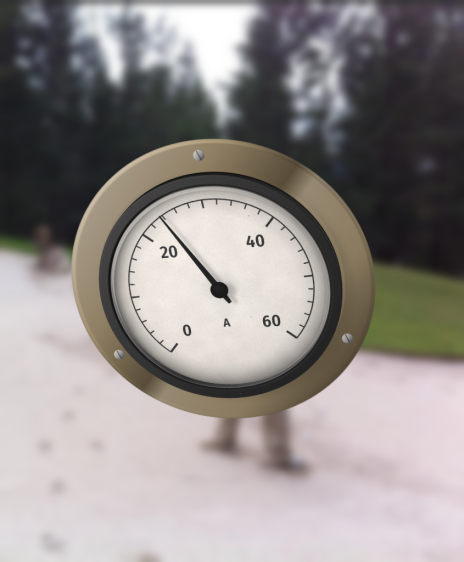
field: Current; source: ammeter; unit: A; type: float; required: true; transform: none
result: 24 A
